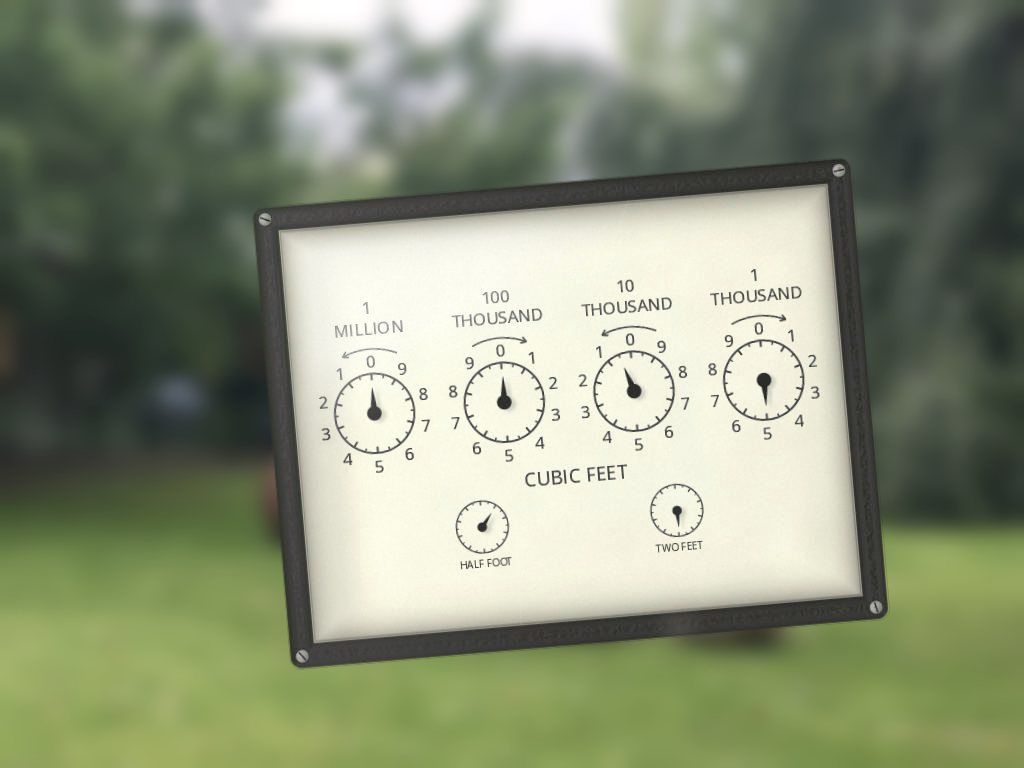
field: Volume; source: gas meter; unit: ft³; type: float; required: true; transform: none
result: 500 ft³
